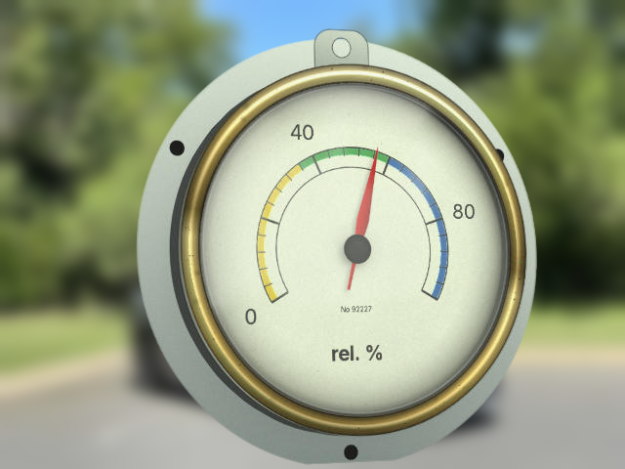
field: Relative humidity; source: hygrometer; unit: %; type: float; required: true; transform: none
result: 56 %
